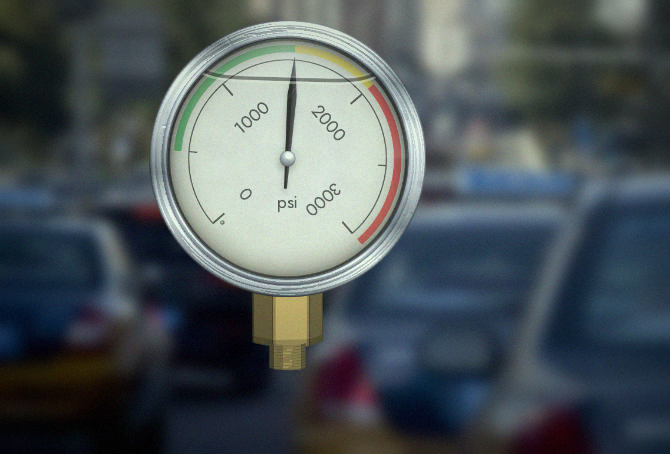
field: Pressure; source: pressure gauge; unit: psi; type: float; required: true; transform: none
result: 1500 psi
